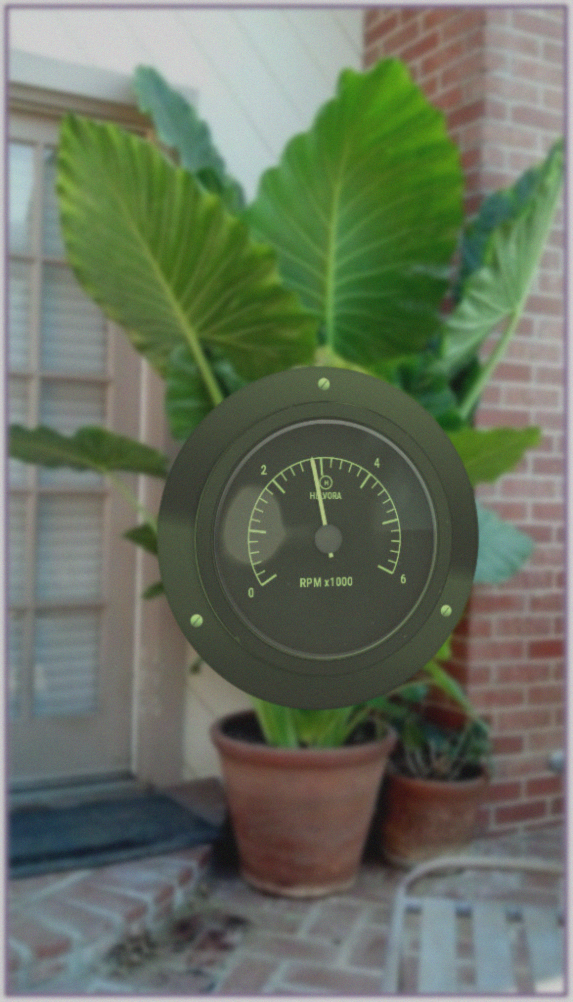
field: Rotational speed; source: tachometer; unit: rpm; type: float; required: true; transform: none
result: 2800 rpm
